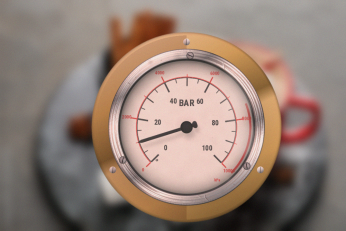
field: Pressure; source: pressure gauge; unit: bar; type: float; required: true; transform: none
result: 10 bar
